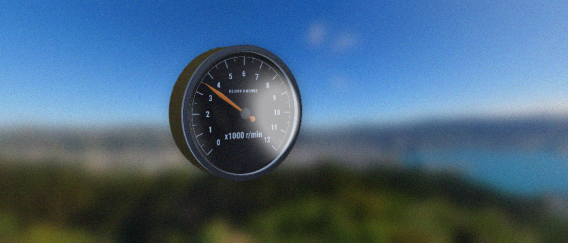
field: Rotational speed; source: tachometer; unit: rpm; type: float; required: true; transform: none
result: 3500 rpm
